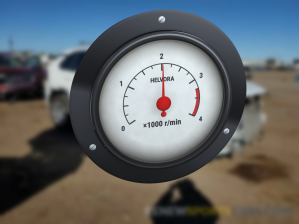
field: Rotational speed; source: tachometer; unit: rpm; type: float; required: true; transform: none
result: 2000 rpm
